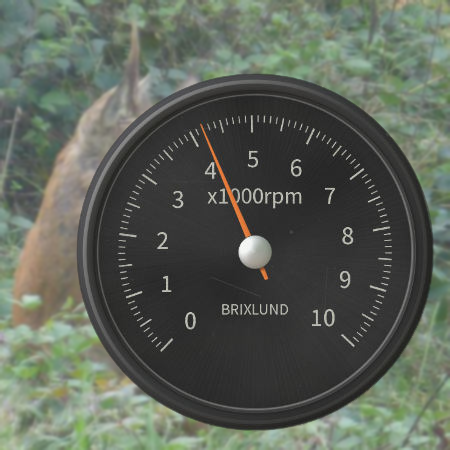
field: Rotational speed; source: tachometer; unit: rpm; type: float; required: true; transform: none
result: 4200 rpm
